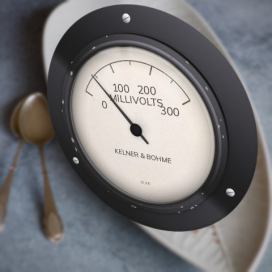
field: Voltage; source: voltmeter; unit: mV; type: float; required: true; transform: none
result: 50 mV
